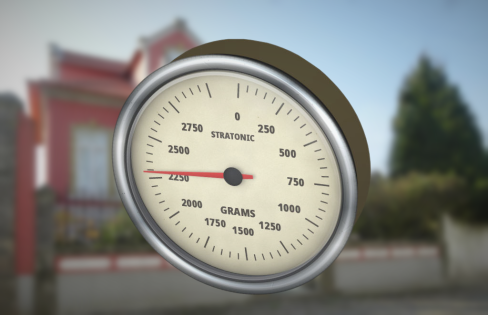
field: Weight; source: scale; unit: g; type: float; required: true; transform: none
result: 2300 g
